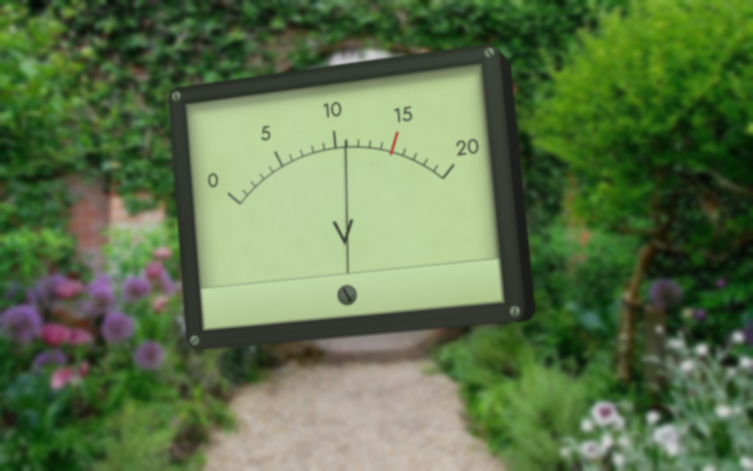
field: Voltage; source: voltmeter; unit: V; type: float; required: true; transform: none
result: 11 V
